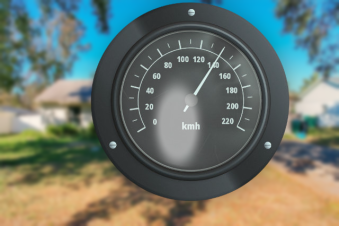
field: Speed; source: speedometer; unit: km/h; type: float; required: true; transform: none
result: 140 km/h
